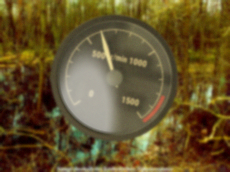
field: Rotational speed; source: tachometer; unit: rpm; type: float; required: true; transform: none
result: 600 rpm
